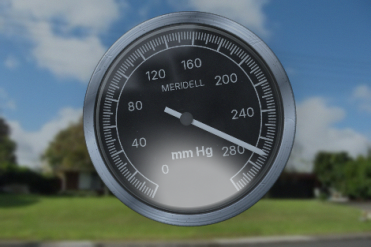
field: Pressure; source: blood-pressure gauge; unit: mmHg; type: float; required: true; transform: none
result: 270 mmHg
